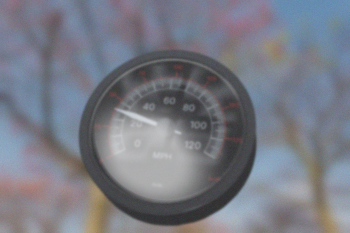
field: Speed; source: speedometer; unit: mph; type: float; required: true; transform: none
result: 25 mph
